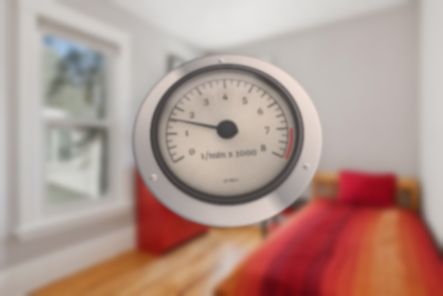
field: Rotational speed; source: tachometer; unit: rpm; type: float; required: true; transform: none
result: 1500 rpm
